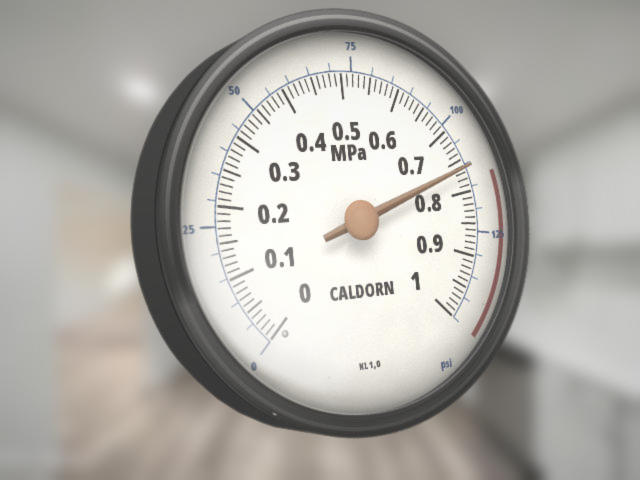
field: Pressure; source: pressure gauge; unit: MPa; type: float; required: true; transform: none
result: 0.76 MPa
